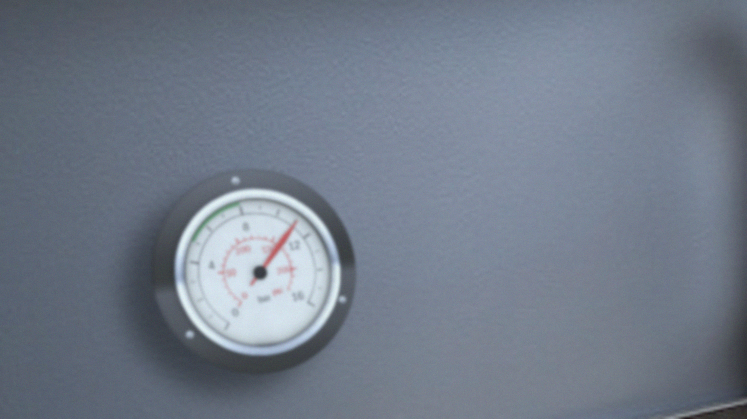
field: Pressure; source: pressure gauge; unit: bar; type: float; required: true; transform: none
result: 11 bar
